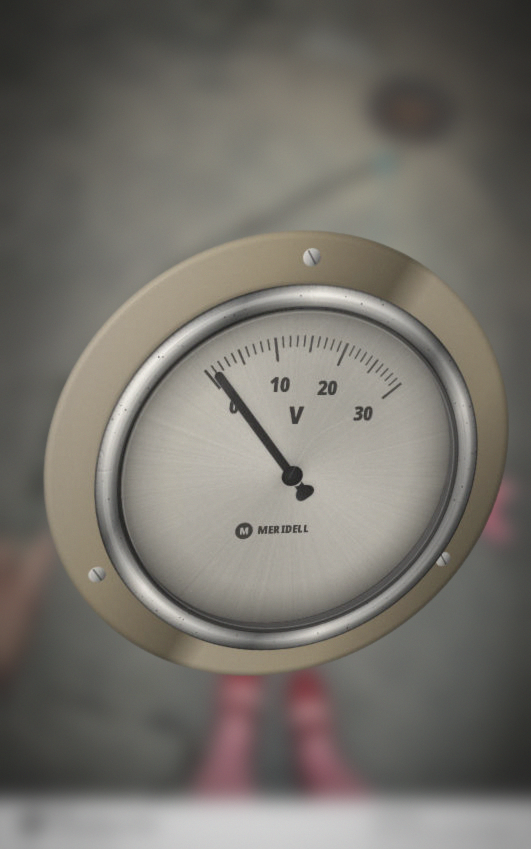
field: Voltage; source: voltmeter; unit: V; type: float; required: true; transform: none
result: 1 V
